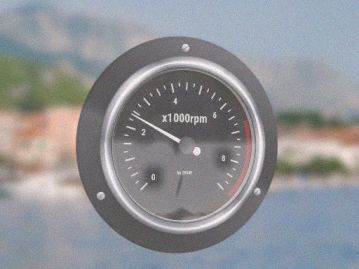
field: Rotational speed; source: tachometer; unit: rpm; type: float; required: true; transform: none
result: 2375 rpm
